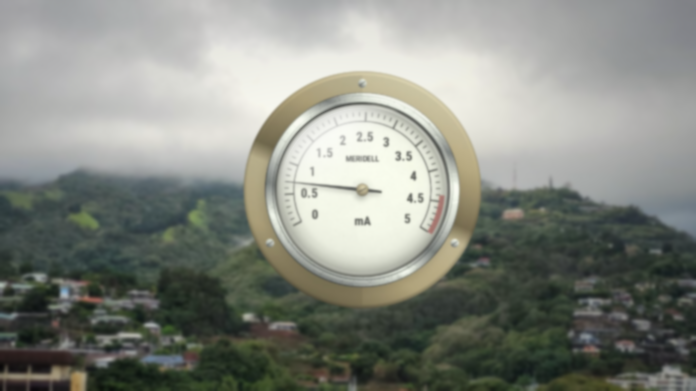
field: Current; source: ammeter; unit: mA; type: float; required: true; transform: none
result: 0.7 mA
